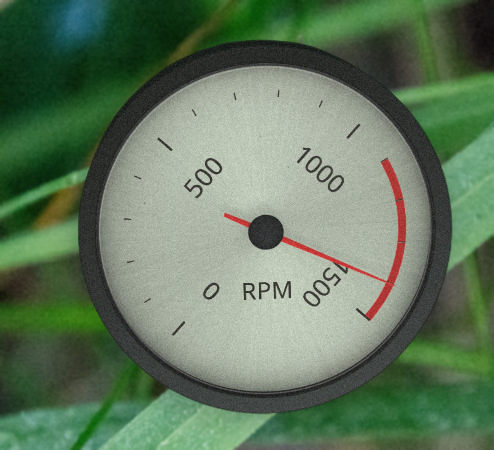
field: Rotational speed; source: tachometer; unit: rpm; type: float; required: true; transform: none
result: 1400 rpm
